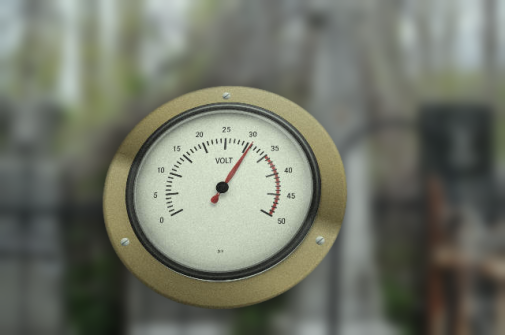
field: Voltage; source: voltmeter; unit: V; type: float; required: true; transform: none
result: 31 V
